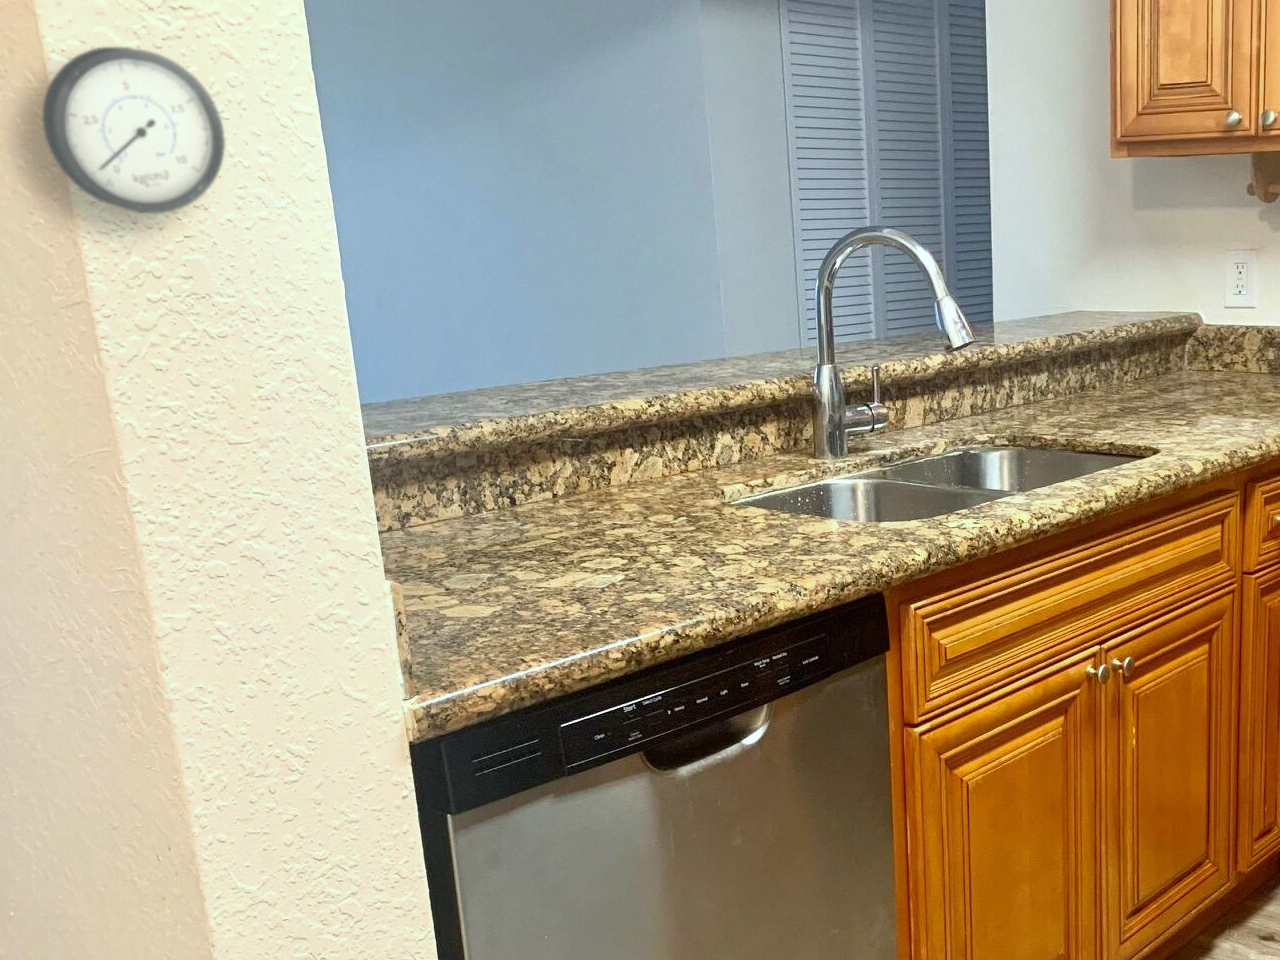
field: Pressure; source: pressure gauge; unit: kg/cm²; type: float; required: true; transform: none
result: 0.5 kg/cm²
